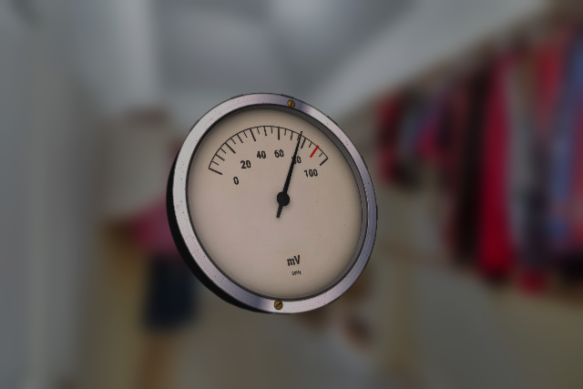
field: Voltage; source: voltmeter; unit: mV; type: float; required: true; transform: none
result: 75 mV
